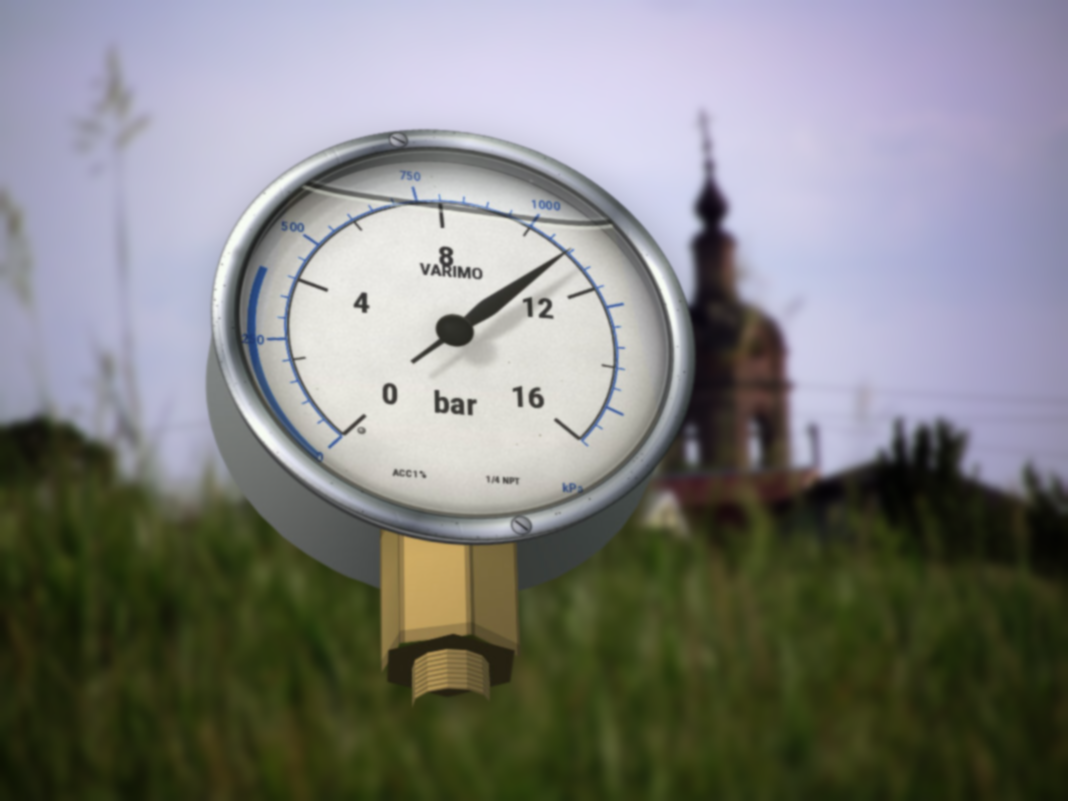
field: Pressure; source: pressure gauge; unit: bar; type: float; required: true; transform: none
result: 11 bar
